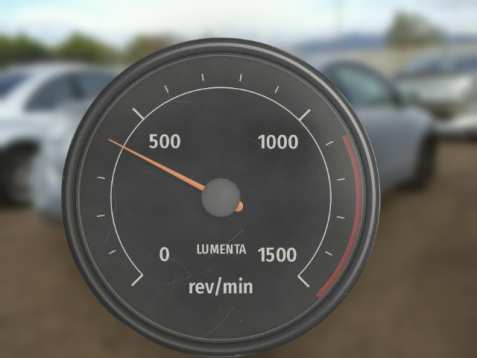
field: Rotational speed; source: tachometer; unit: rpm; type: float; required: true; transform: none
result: 400 rpm
